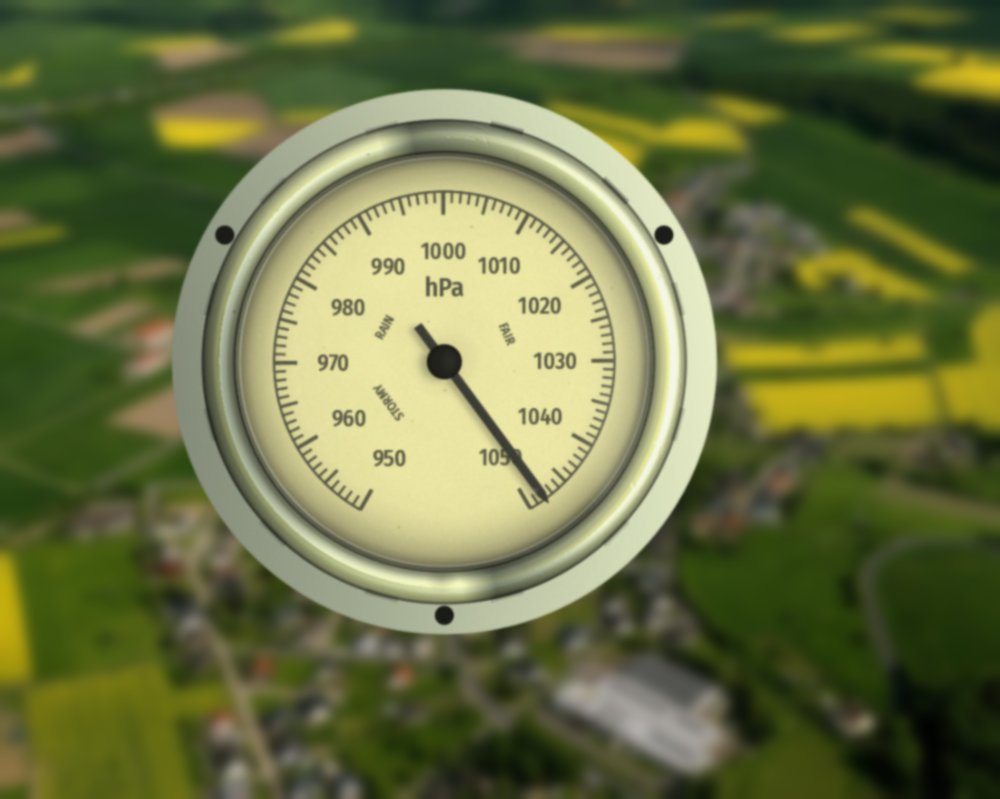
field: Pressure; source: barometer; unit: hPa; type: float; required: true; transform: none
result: 1048 hPa
